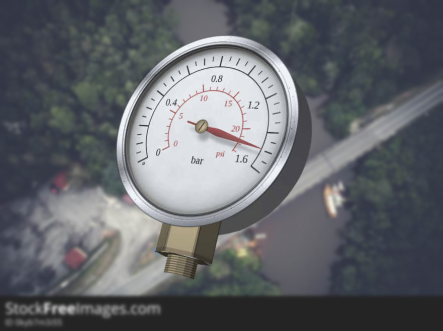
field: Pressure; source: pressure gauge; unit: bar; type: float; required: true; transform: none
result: 1.5 bar
